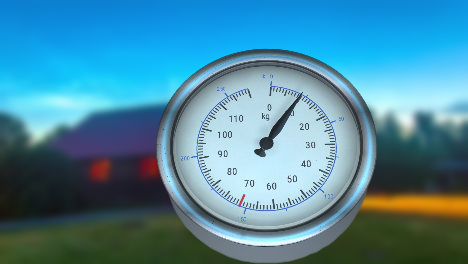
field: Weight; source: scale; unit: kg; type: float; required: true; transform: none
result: 10 kg
